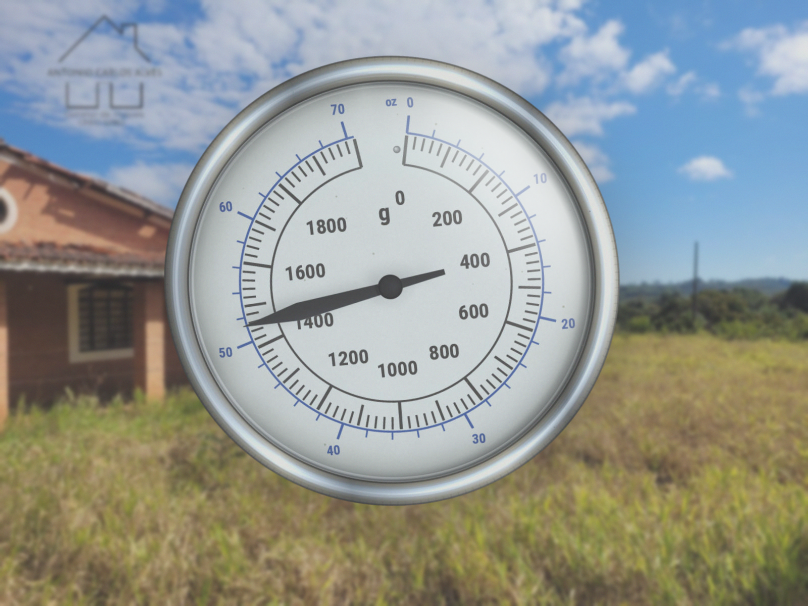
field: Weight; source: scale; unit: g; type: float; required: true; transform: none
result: 1460 g
